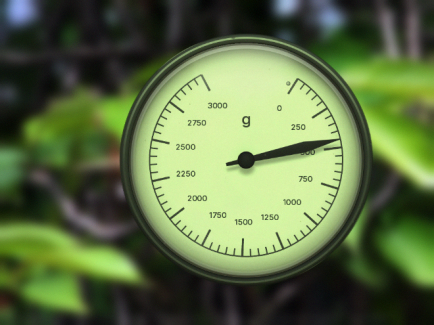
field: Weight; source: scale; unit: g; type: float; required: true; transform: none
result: 450 g
